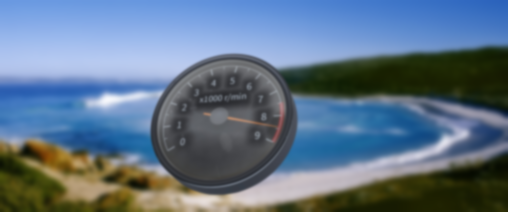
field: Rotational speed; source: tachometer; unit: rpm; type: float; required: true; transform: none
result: 8500 rpm
